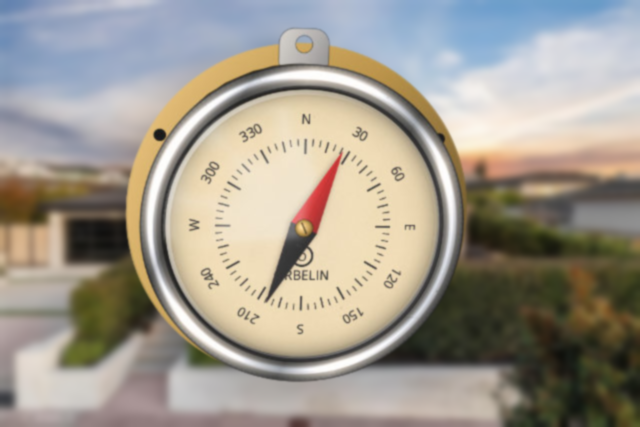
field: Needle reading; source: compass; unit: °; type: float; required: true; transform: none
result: 25 °
